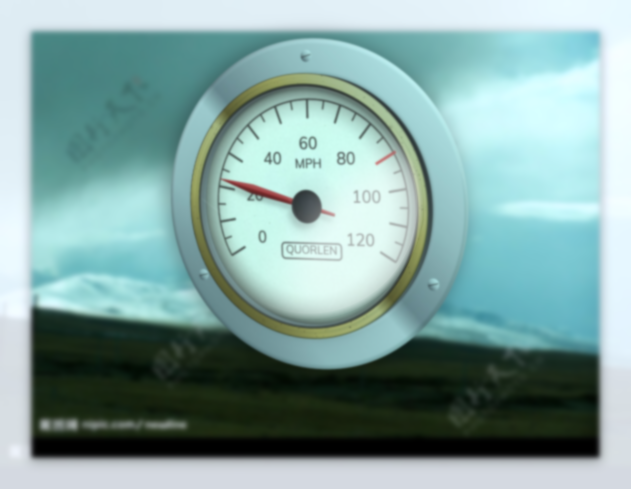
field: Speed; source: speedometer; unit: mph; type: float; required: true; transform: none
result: 22.5 mph
